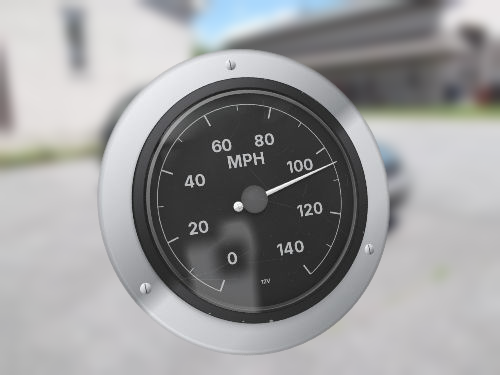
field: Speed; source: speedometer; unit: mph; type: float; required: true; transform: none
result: 105 mph
